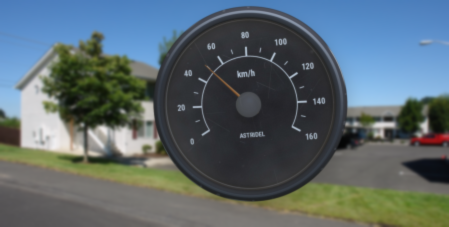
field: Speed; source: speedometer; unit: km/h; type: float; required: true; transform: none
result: 50 km/h
